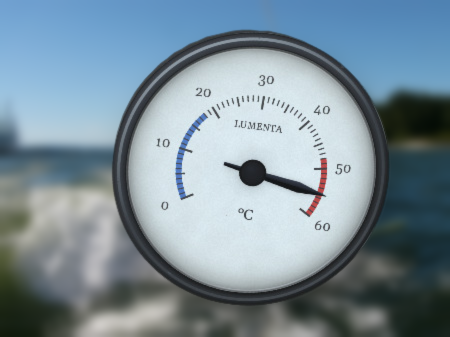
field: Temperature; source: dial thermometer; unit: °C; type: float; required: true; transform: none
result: 55 °C
